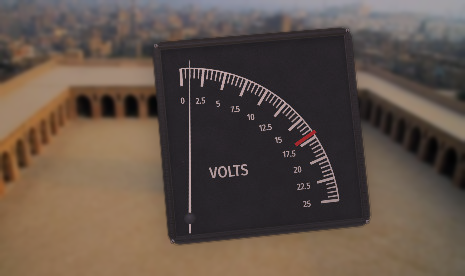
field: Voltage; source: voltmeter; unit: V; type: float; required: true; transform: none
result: 1 V
